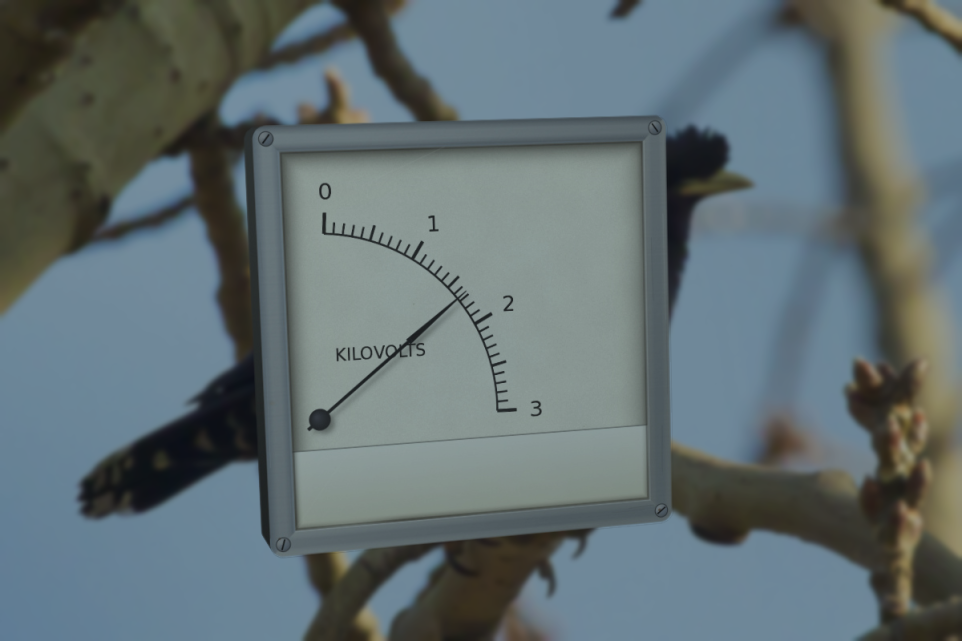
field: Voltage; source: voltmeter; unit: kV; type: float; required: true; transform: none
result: 1.65 kV
